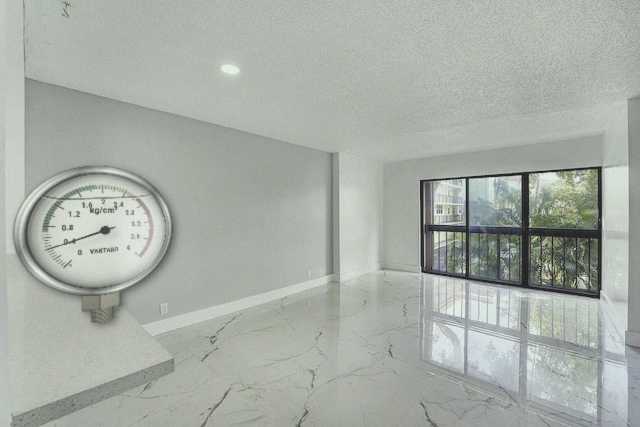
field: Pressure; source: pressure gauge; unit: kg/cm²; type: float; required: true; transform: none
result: 0.4 kg/cm²
